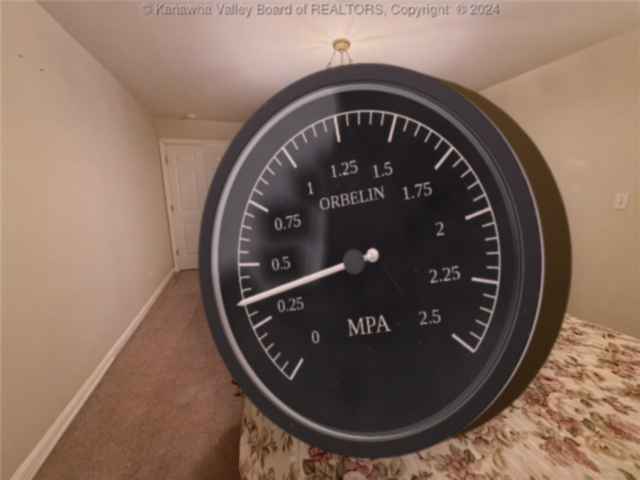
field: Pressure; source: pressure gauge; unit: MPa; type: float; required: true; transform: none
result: 0.35 MPa
